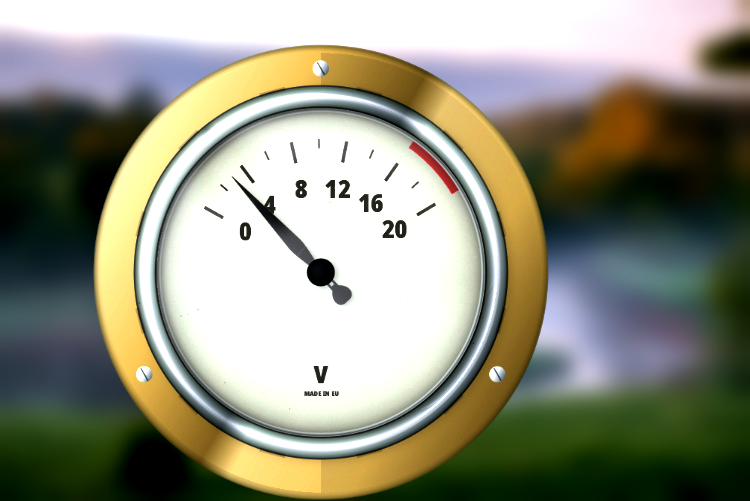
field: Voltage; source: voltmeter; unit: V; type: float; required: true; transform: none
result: 3 V
